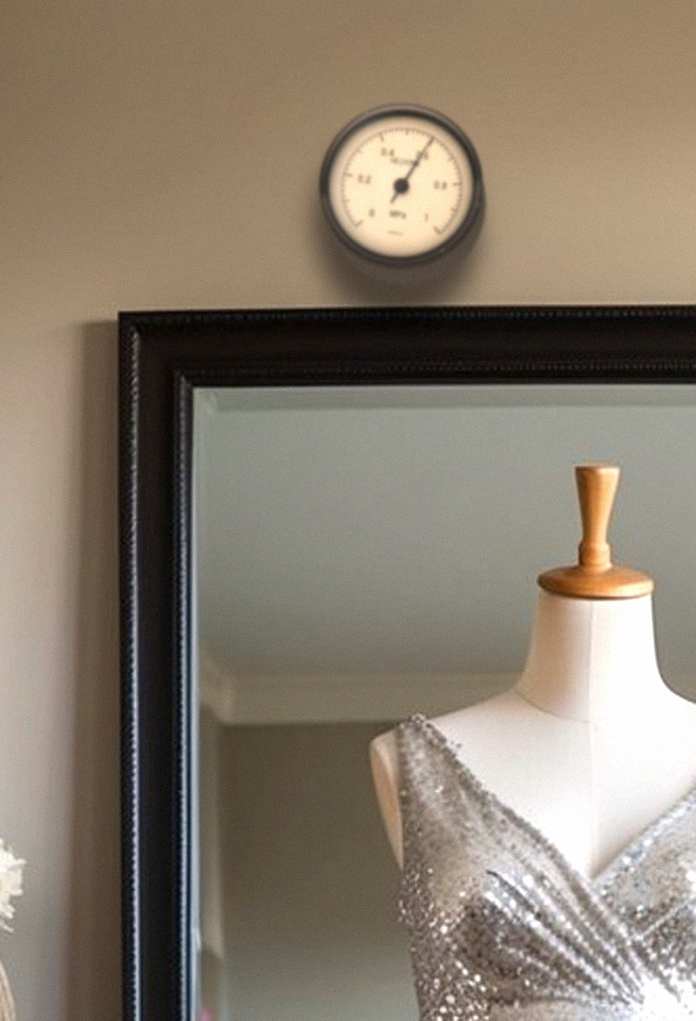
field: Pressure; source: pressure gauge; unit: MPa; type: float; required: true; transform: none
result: 0.6 MPa
